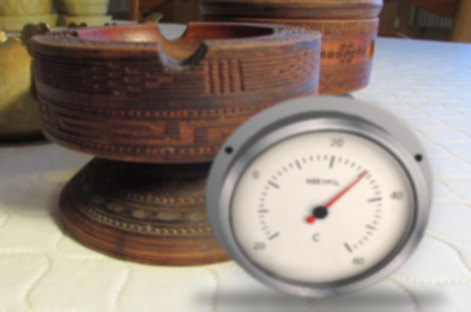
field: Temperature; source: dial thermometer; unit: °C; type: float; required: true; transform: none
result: 30 °C
